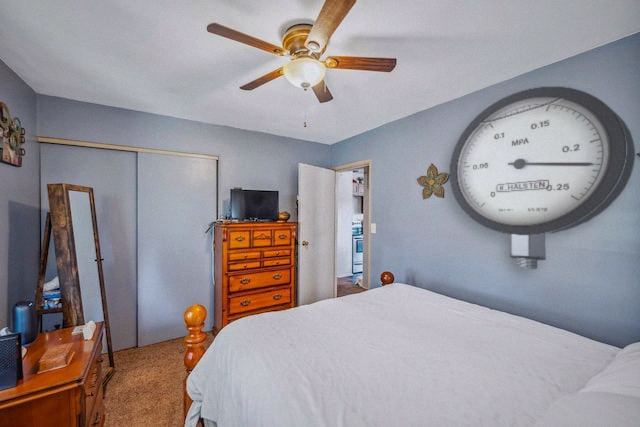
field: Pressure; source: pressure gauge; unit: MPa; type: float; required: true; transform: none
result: 0.22 MPa
